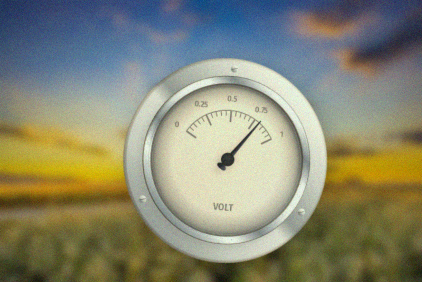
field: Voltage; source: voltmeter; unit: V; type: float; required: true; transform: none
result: 0.8 V
